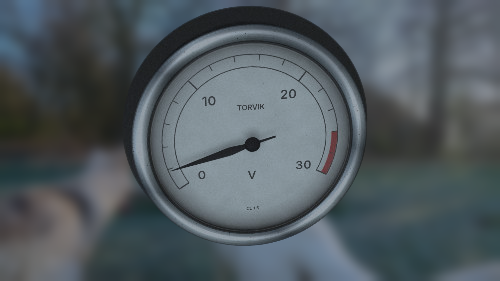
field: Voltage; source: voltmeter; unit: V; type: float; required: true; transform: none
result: 2 V
